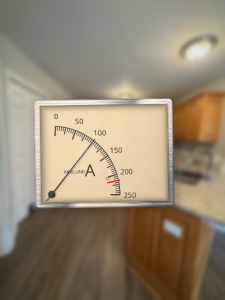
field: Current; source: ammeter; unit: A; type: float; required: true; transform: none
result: 100 A
